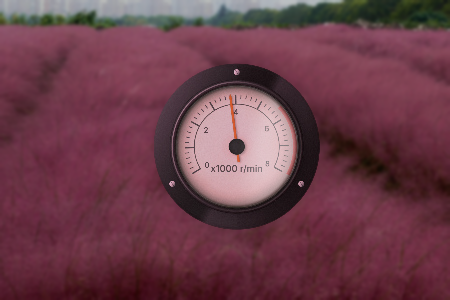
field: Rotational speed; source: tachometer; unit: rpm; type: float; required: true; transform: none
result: 3800 rpm
